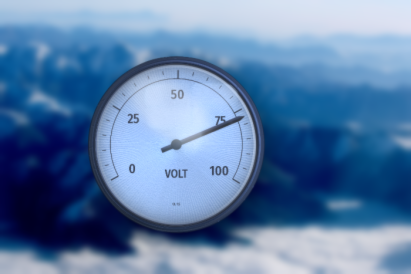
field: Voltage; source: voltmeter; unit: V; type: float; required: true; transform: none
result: 77.5 V
